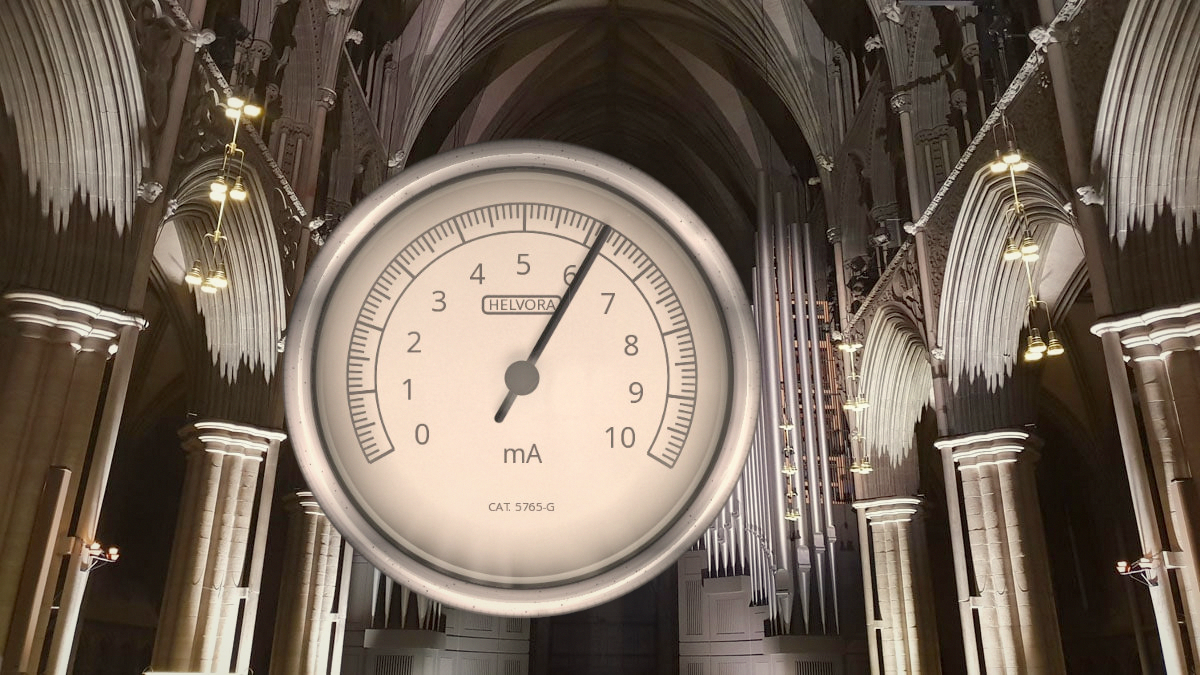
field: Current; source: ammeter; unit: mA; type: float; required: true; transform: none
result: 6.2 mA
